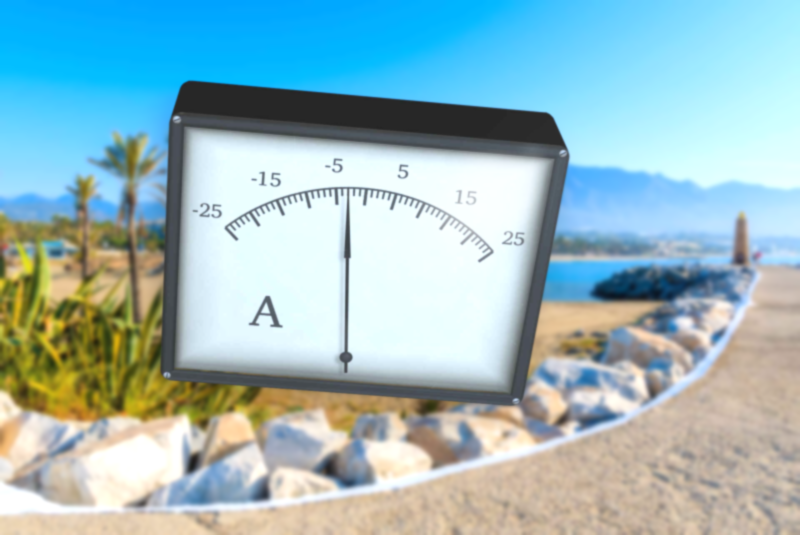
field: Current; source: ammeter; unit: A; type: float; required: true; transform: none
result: -3 A
